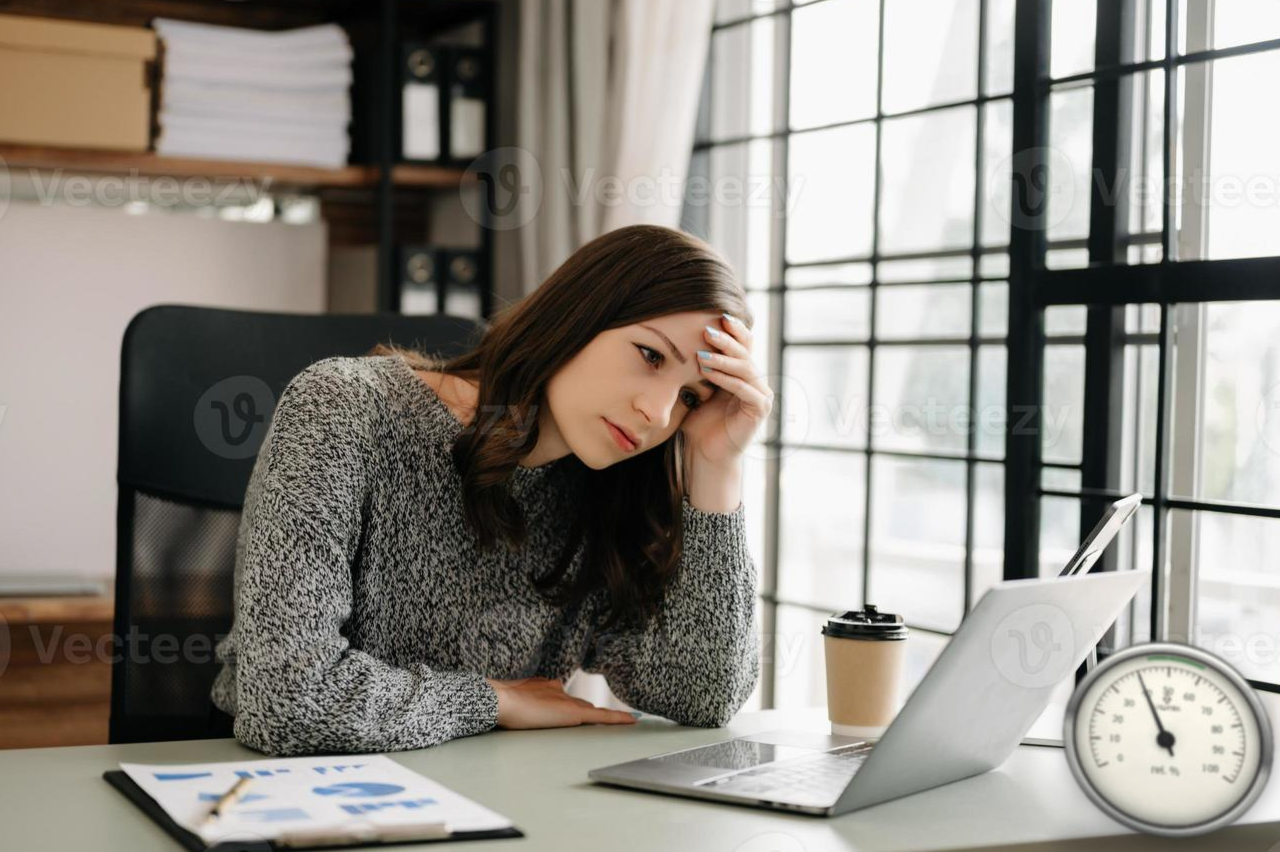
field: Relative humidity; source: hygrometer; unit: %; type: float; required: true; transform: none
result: 40 %
